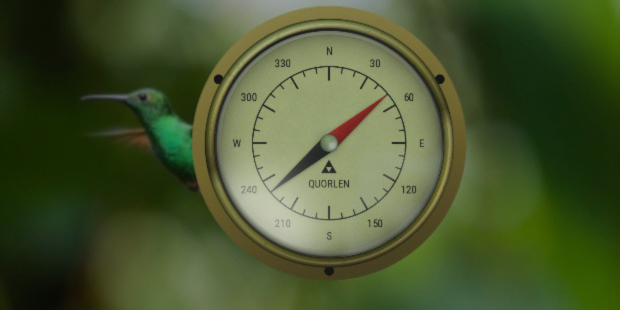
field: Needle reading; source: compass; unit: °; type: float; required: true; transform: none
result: 50 °
